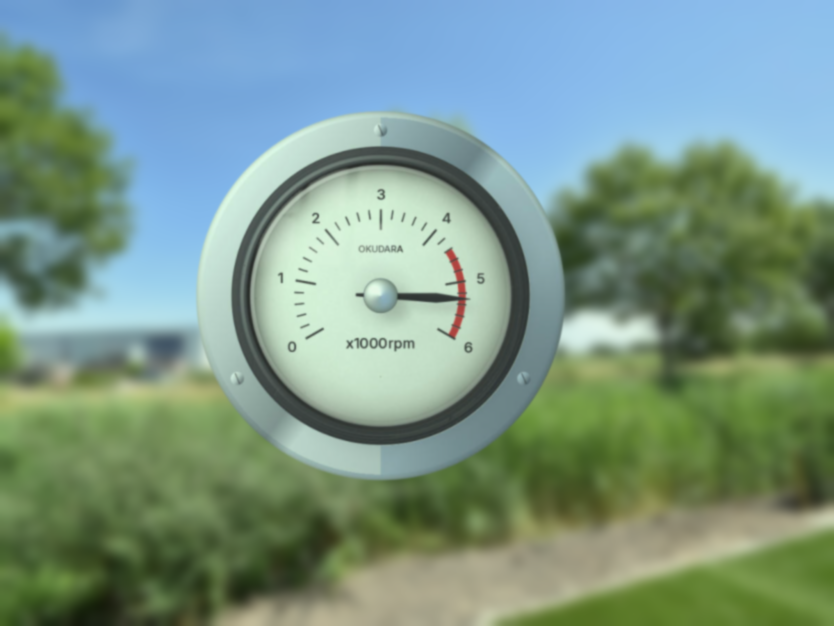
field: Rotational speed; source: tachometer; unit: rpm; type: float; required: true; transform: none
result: 5300 rpm
